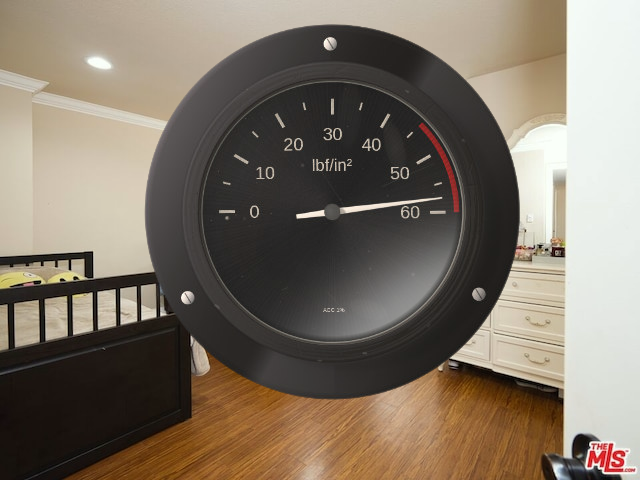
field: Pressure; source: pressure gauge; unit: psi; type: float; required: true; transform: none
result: 57.5 psi
